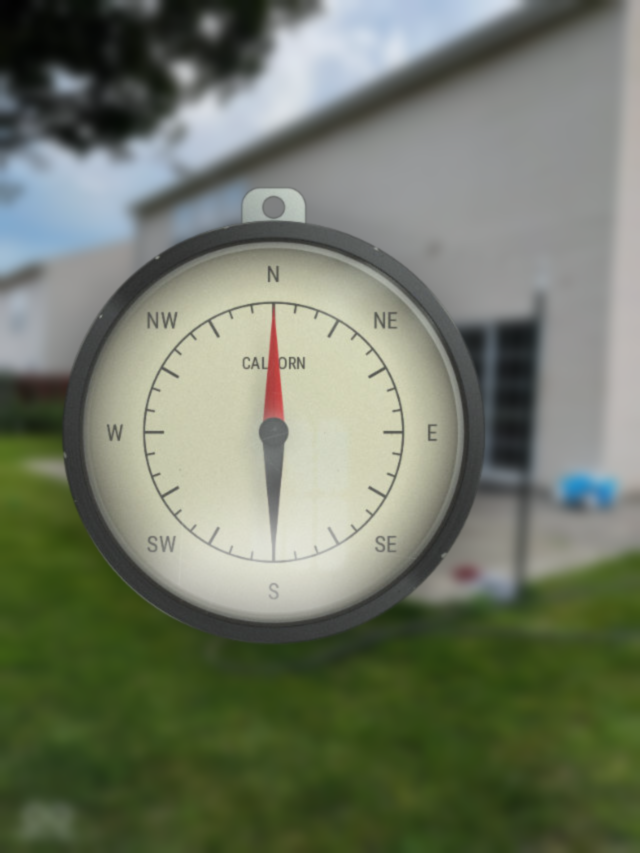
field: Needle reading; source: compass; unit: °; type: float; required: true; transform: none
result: 0 °
